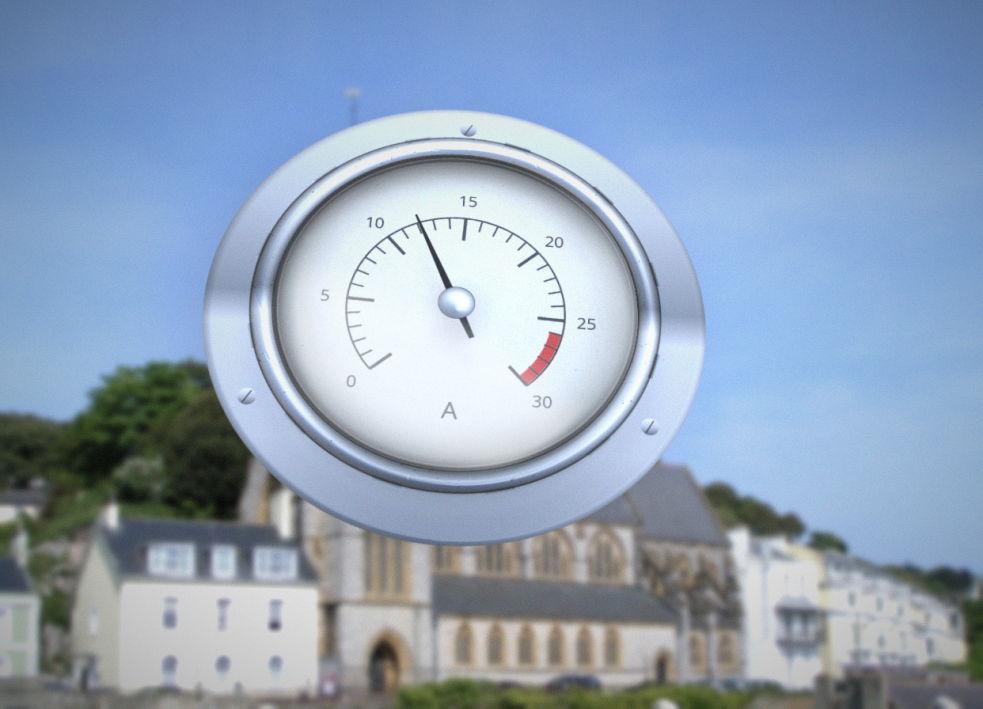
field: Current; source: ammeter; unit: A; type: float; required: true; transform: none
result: 12 A
